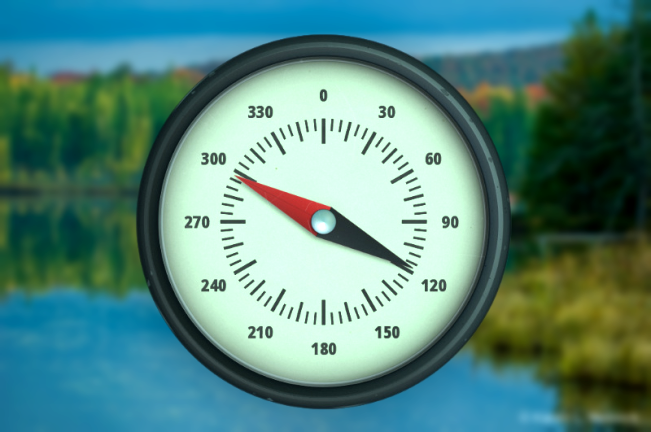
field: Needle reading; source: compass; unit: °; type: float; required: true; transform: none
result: 297.5 °
